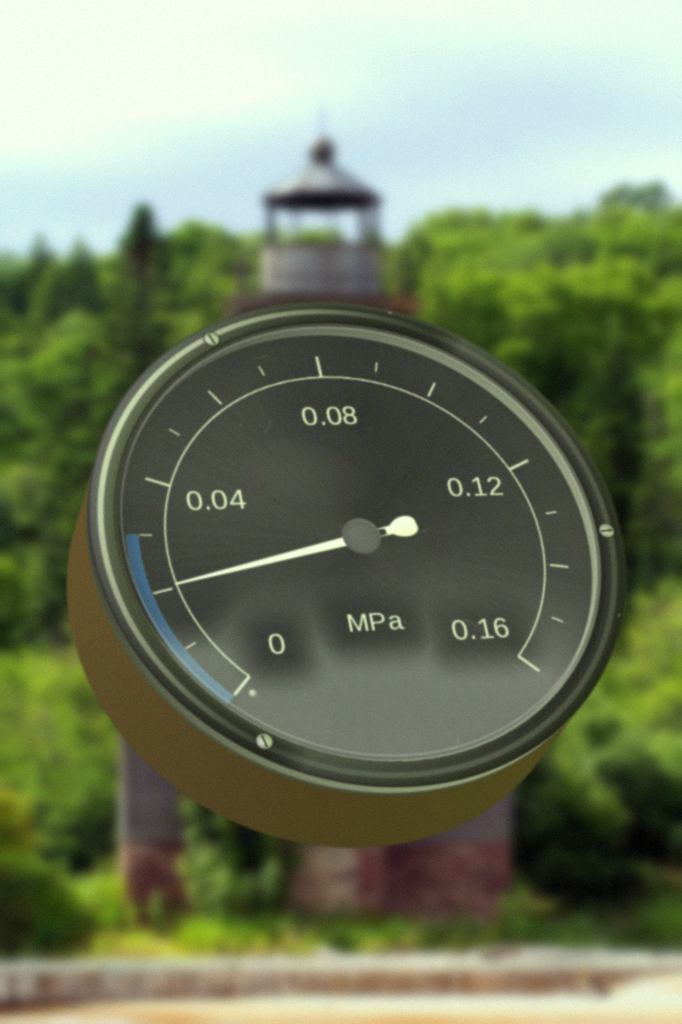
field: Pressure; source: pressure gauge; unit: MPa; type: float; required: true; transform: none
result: 0.02 MPa
